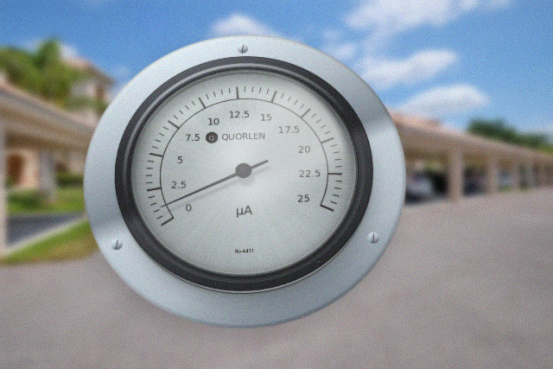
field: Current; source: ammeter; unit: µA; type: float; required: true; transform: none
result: 1 µA
